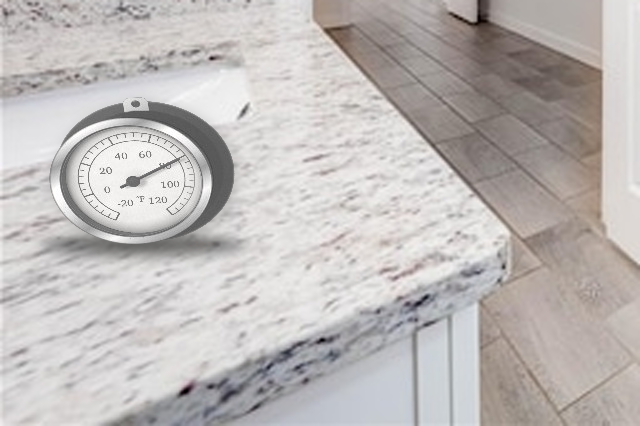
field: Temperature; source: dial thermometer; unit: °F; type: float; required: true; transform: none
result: 80 °F
